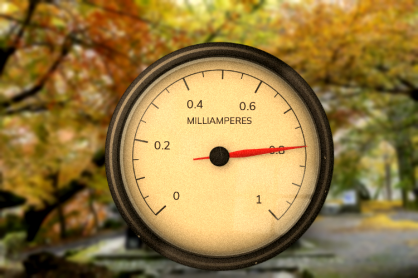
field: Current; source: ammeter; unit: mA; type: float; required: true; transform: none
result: 0.8 mA
